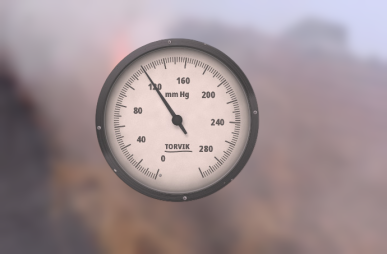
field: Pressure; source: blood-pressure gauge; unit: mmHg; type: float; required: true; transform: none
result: 120 mmHg
